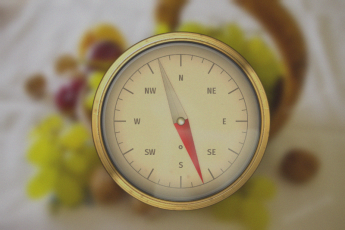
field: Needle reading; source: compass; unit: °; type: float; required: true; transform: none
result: 160 °
